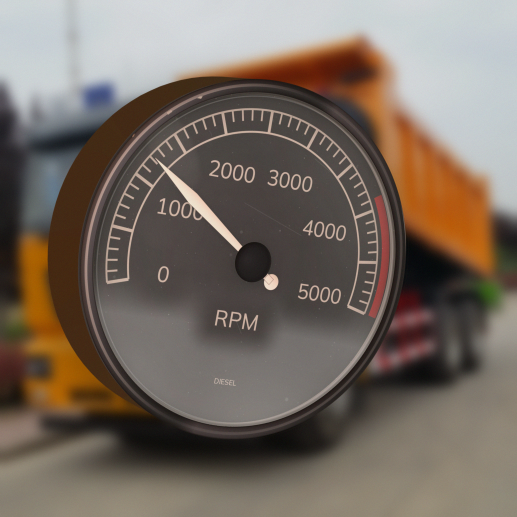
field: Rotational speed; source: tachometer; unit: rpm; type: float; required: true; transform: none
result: 1200 rpm
